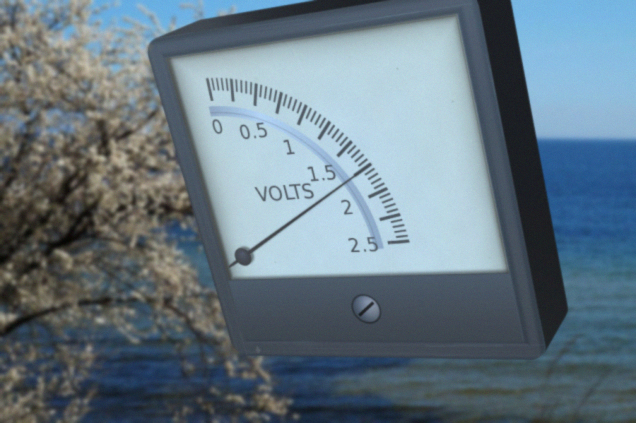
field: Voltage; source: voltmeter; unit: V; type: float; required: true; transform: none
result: 1.75 V
